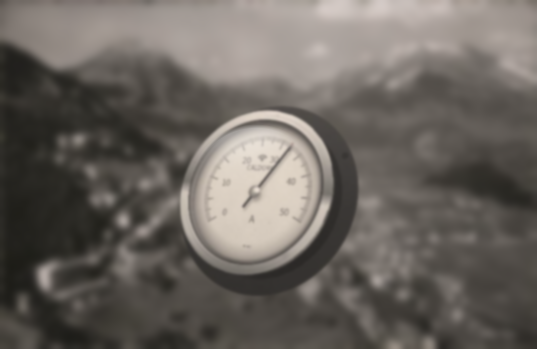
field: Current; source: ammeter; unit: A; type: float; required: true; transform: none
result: 32.5 A
